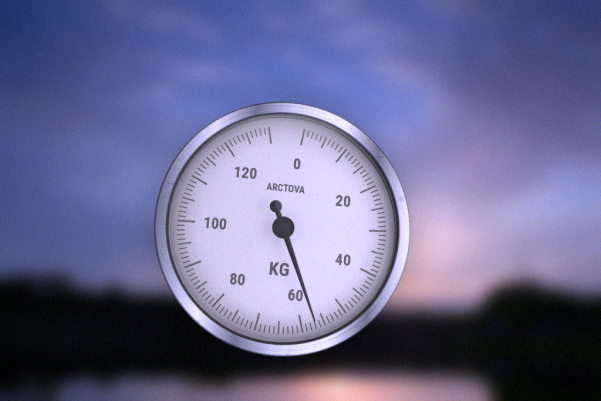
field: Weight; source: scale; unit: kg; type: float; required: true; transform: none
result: 57 kg
